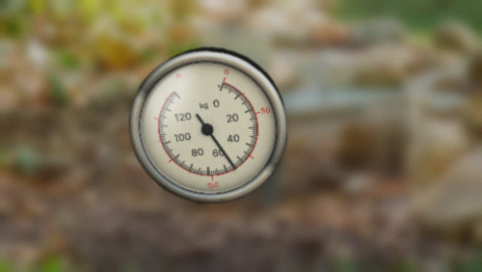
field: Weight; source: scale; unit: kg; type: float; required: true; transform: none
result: 55 kg
